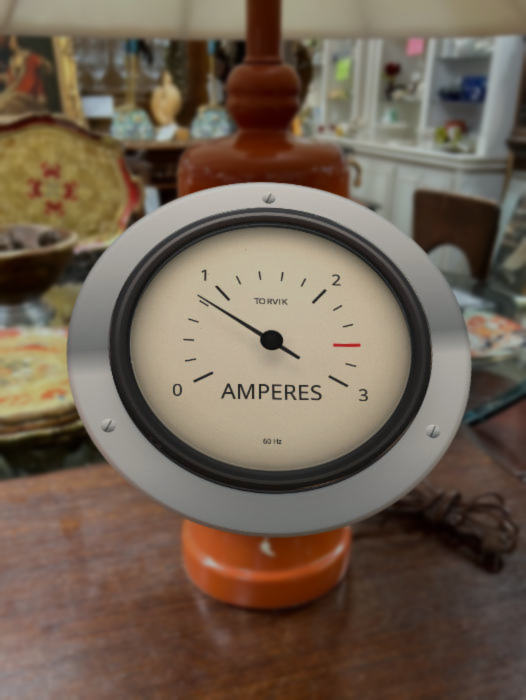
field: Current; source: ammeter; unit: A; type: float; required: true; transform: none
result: 0.8 A
